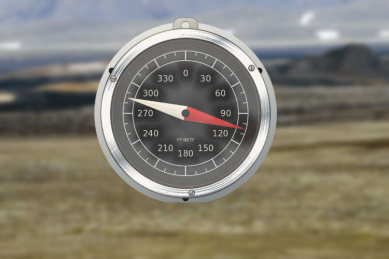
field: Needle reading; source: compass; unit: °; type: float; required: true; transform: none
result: 105 °
